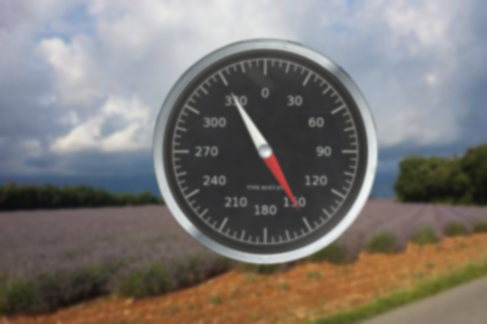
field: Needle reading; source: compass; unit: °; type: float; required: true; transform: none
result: 150 °
